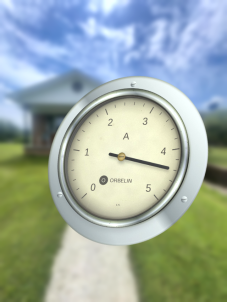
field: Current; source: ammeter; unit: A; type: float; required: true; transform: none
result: 4.4 A
